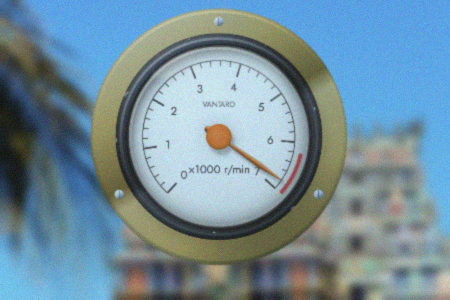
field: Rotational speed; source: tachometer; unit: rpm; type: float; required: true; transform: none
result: 6800 rpm
